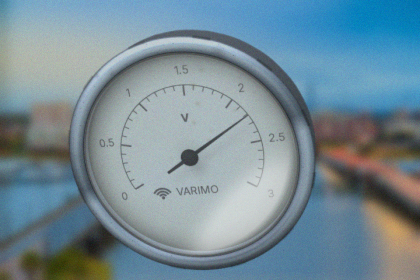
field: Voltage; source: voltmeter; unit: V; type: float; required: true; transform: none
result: 2.2 V
